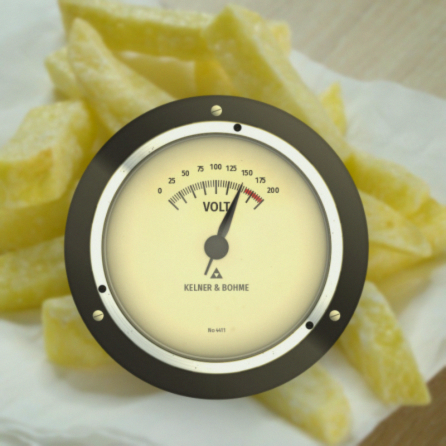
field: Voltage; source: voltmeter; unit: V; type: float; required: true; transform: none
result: 150 V
